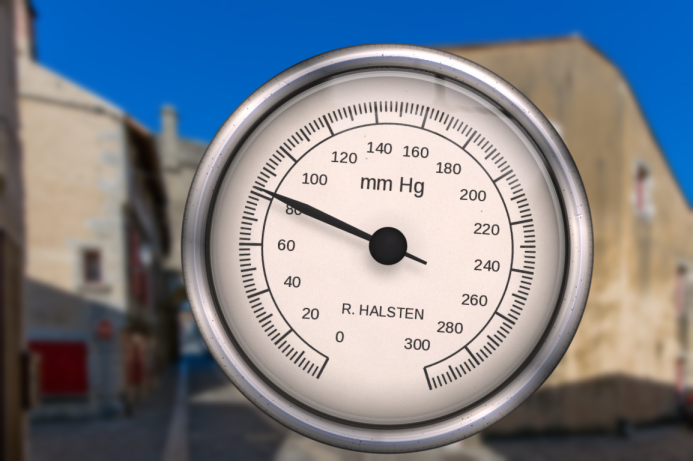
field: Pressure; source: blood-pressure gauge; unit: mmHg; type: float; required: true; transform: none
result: 82 mmHg
